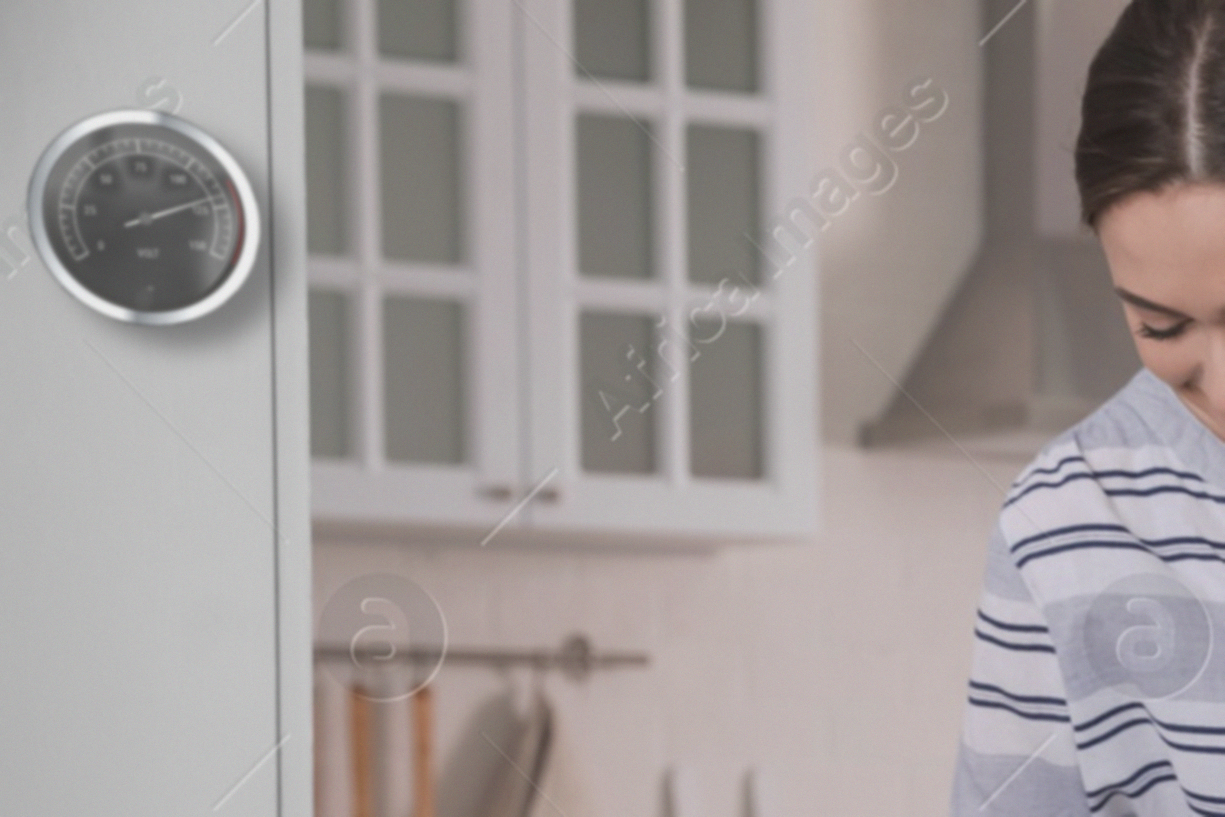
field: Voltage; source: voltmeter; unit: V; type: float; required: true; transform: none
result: 120 V
